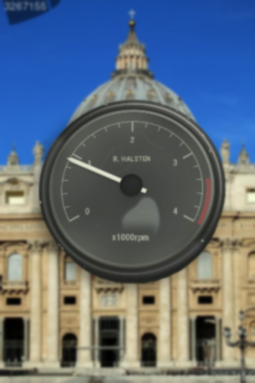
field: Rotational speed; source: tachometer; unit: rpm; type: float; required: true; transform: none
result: 900 rpm
